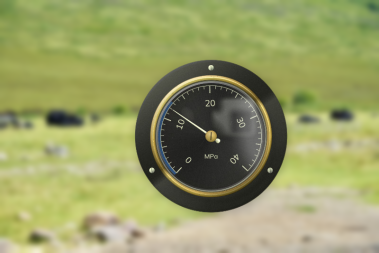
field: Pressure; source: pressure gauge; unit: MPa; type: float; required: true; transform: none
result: 12 MPa
